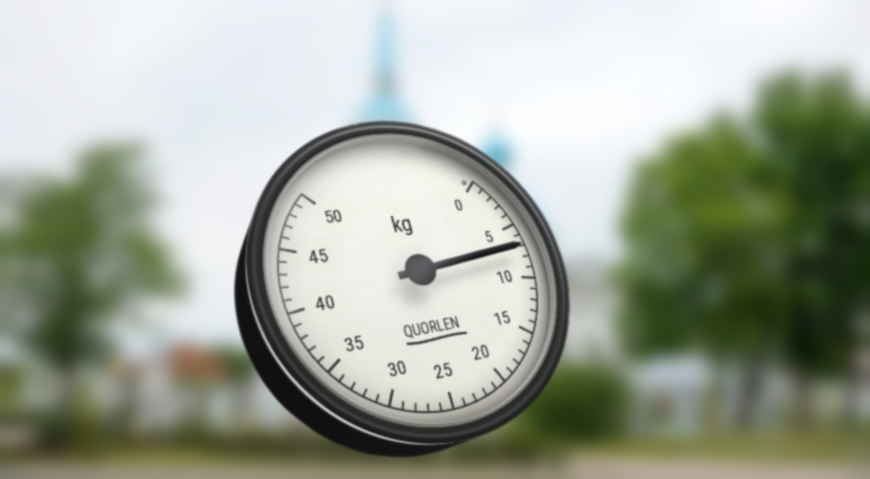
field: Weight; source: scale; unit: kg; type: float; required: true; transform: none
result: 7 kg
